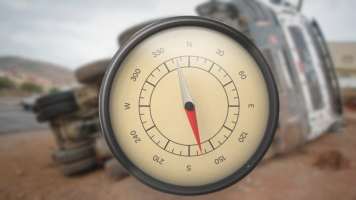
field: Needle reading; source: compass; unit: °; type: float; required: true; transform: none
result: 165 °
